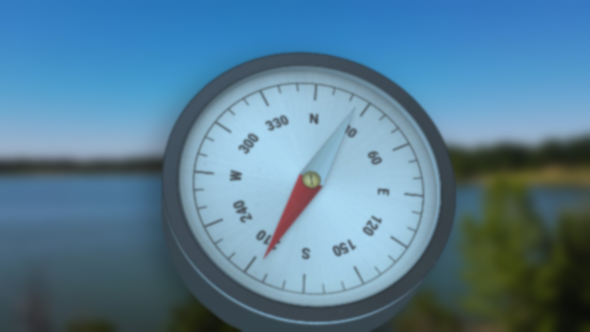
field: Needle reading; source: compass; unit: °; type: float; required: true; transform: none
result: 205 °
